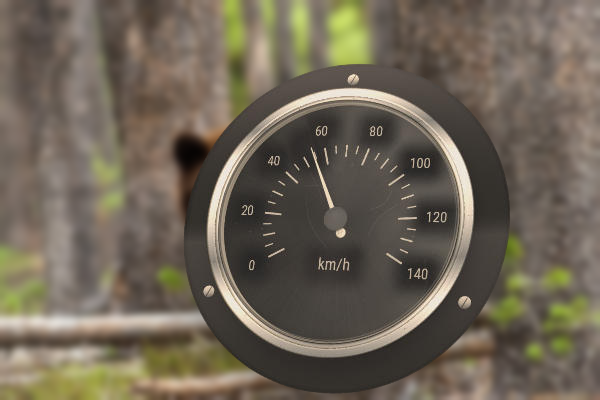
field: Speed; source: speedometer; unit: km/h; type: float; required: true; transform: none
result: 55 km/h
